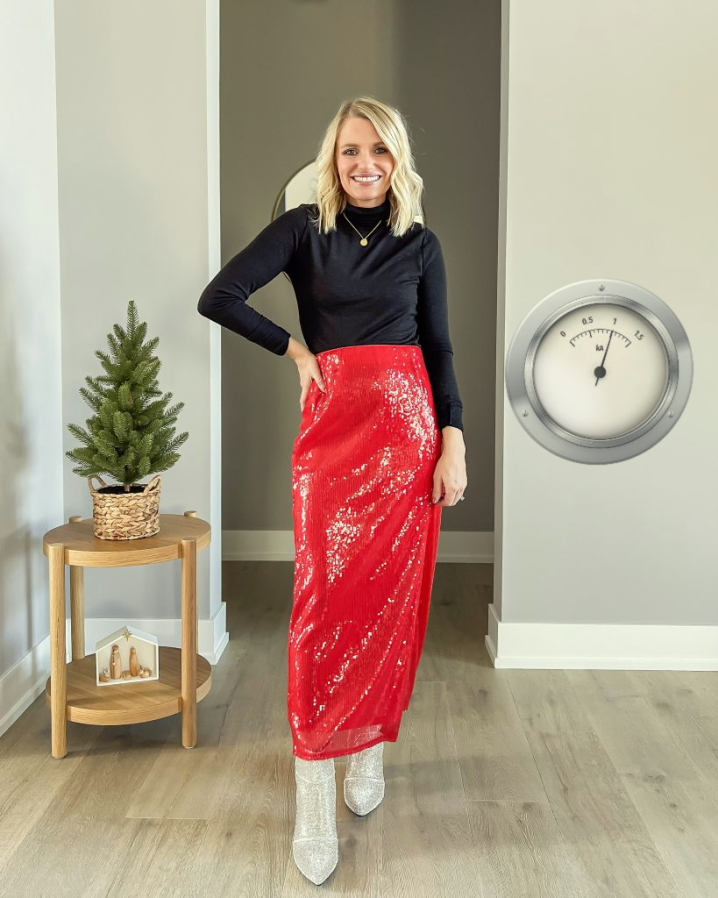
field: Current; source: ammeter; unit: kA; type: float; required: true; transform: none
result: 1 kA
